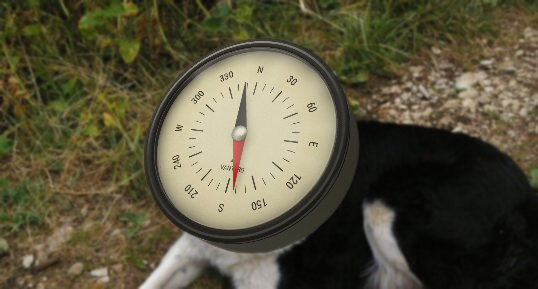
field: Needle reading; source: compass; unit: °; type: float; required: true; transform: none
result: 170 °
